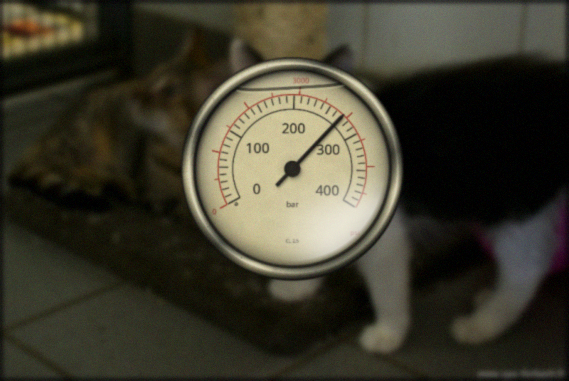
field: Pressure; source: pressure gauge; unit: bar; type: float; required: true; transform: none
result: 270 bar
